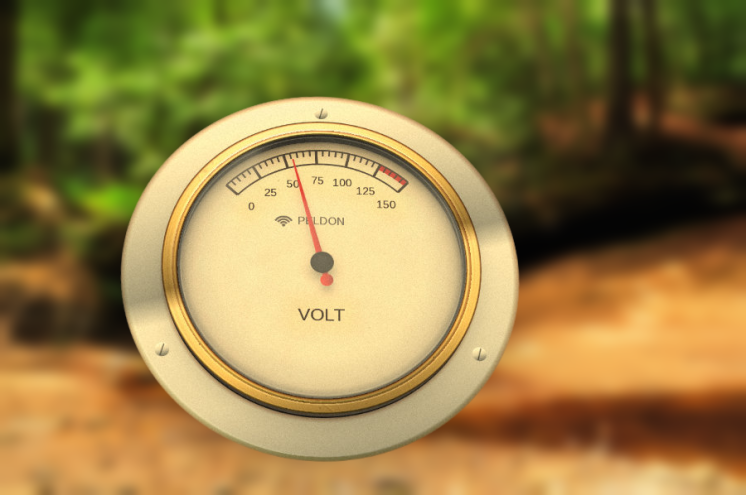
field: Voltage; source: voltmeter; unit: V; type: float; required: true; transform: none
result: 55 V
